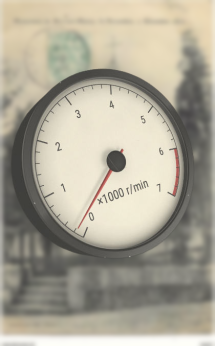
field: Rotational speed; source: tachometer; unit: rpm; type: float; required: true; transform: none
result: 200 rpm
